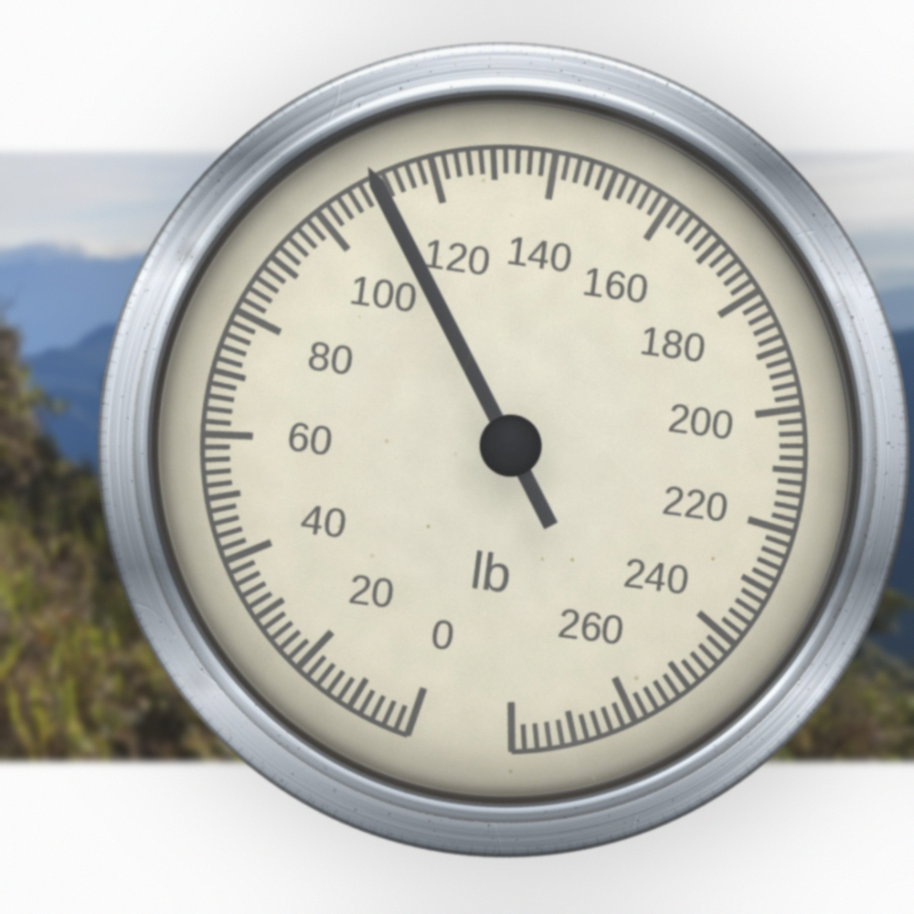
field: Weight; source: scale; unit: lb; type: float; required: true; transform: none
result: 110 lb
